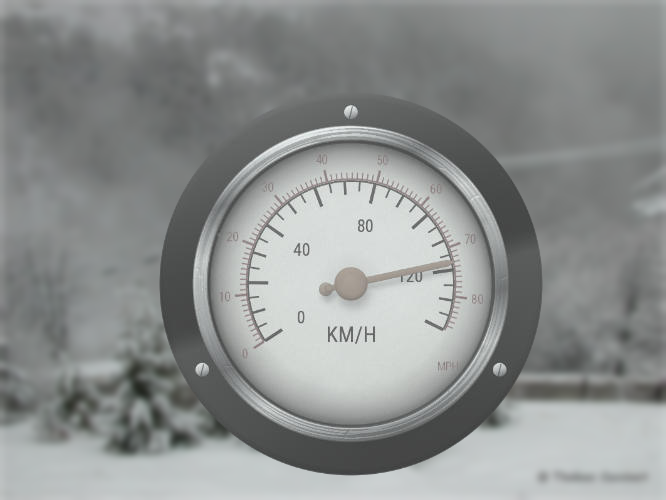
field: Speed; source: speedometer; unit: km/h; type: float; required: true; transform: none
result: 117.5 km/h
